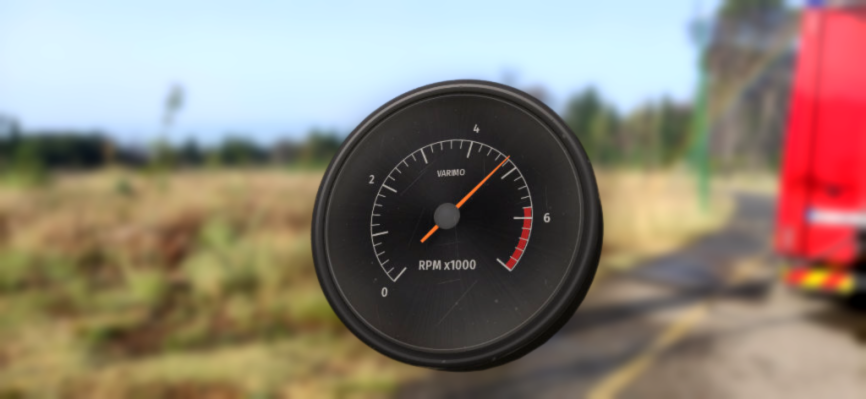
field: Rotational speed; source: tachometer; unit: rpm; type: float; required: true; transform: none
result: 4800 rpm
